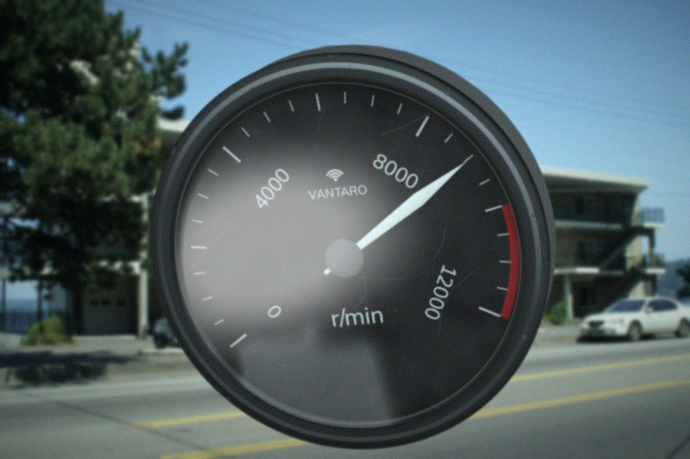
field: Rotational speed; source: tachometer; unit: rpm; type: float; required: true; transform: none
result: 9000 rpm
